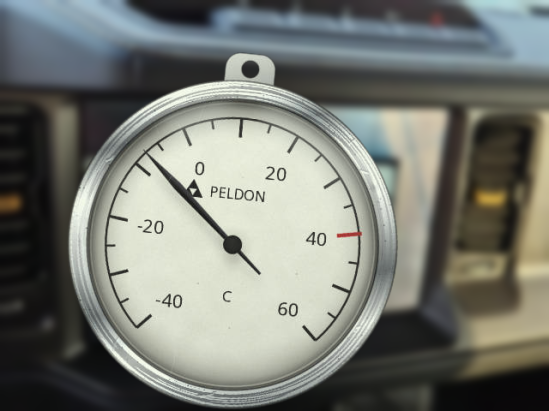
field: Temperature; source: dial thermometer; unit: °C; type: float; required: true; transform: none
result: -7.5 °C
